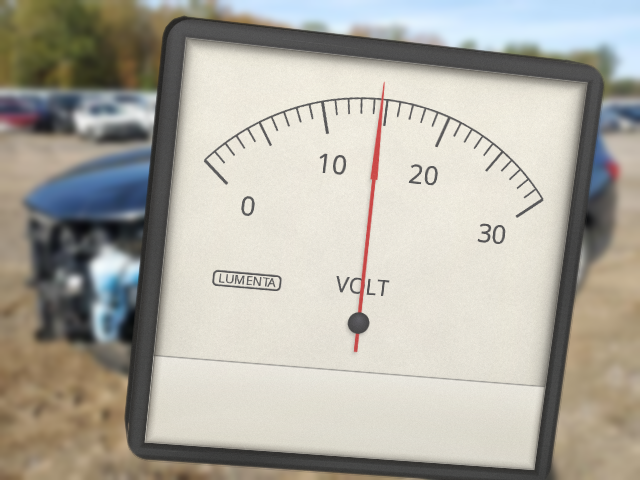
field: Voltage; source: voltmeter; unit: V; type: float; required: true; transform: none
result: 14.5 V
